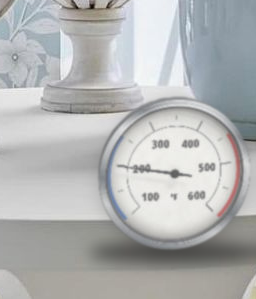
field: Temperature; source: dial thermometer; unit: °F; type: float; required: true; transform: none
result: 200 °F
